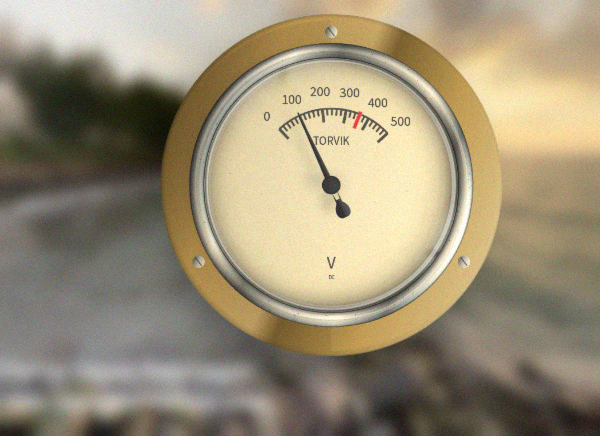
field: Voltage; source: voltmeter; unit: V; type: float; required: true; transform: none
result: 100 V
